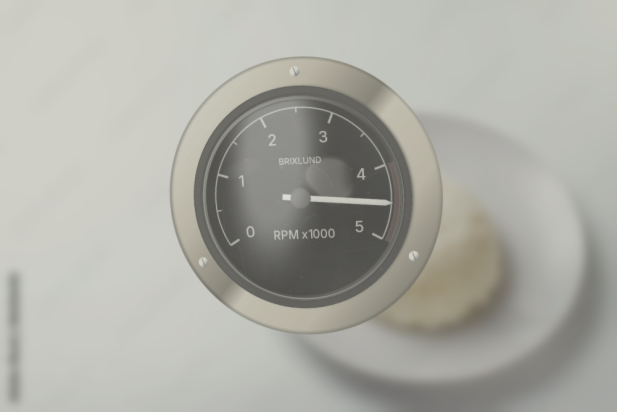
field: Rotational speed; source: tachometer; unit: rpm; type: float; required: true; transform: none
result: 4500 rpm
